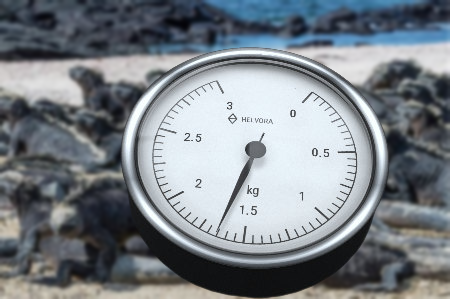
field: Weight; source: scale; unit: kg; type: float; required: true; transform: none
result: 1.65 kg
